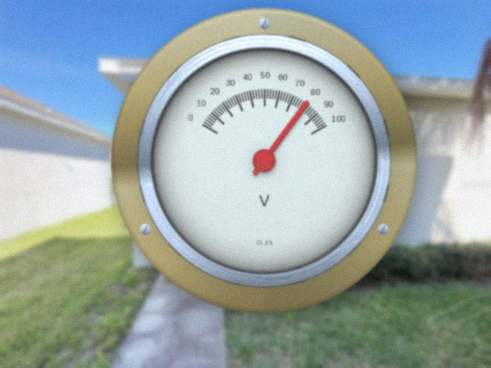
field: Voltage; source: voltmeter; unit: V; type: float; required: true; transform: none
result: 80 V
